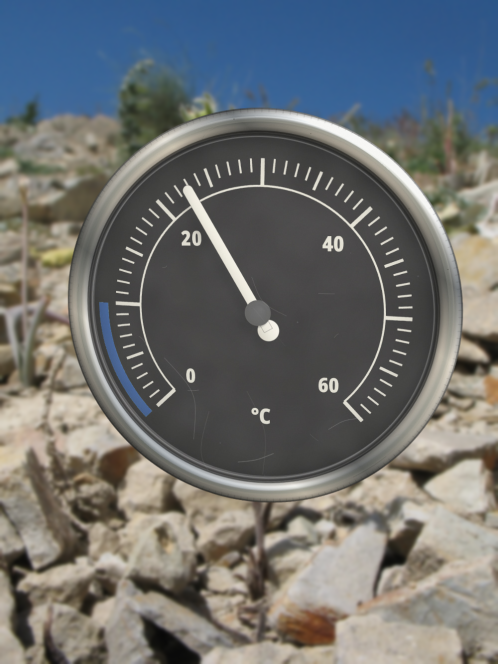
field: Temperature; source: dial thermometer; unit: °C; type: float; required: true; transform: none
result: 23 °C
